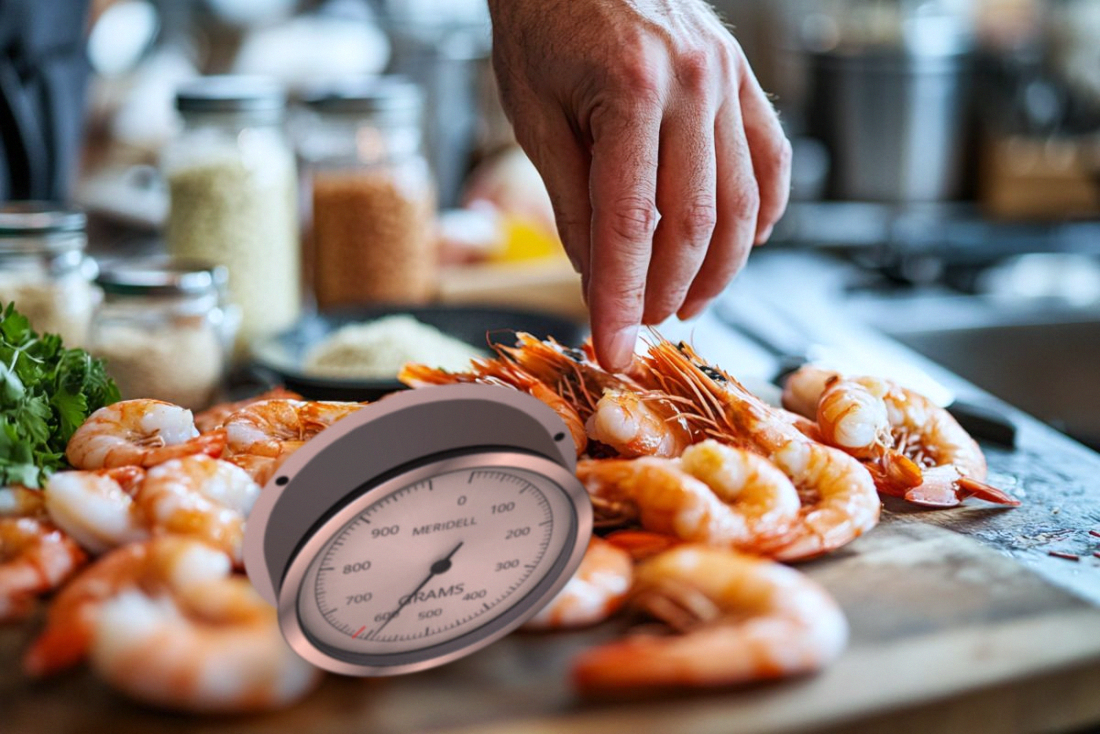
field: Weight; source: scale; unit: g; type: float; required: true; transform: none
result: 600 g
